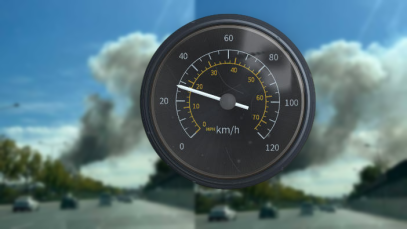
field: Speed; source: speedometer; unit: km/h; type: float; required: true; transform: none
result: 27.5 km/h
